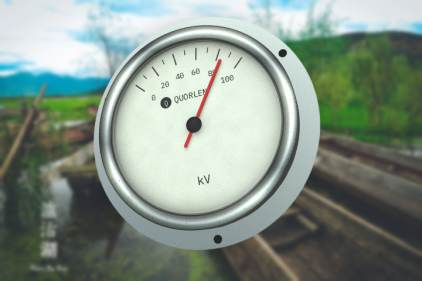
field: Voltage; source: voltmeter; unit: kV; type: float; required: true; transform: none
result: 85 kV
